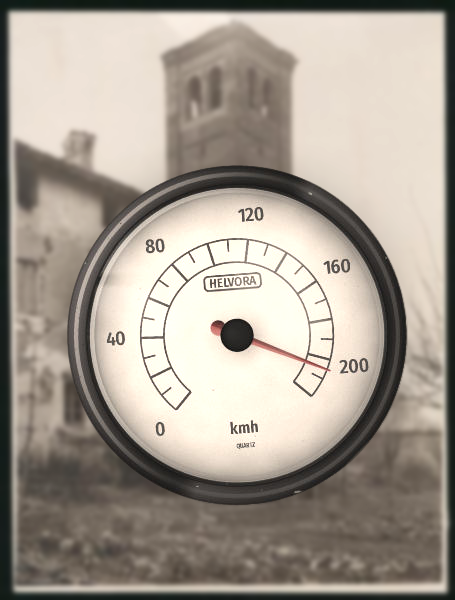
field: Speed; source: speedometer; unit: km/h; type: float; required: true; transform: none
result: 205 km/h
